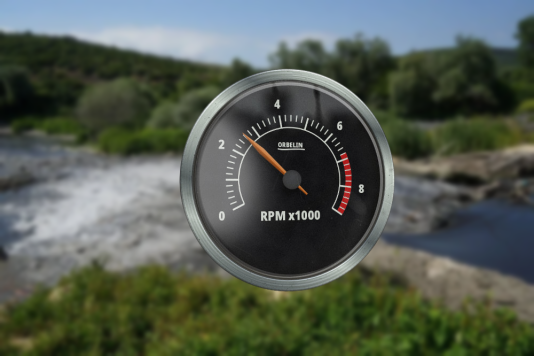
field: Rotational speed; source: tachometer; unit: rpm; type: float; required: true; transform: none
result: 2600 rpm
